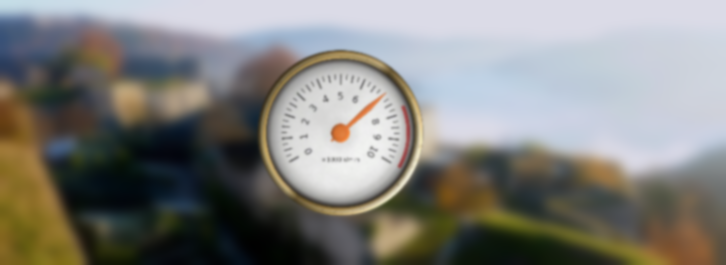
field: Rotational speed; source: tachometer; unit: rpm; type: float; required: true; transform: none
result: 7000 rpm
